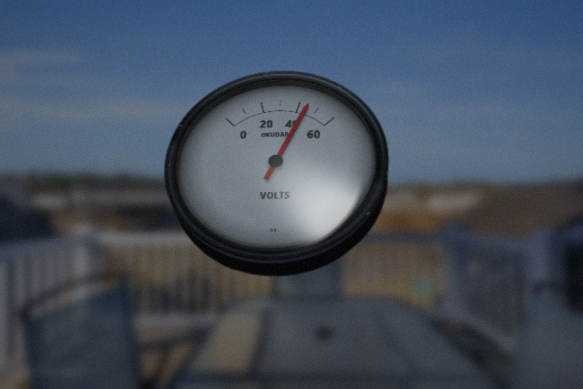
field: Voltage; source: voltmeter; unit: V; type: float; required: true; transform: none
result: 45 V
